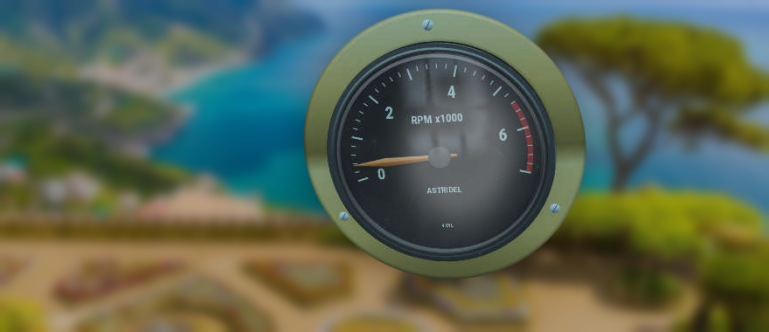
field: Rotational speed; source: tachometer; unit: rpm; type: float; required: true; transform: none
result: 400 rpm
